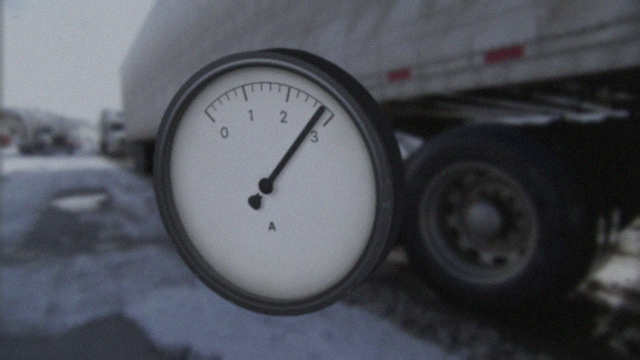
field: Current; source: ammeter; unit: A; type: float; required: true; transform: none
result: 2.8 A
